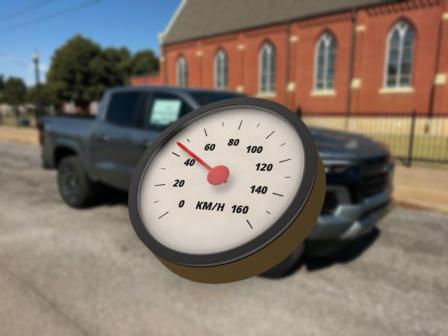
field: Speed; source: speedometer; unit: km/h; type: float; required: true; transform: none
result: 45 km/h
